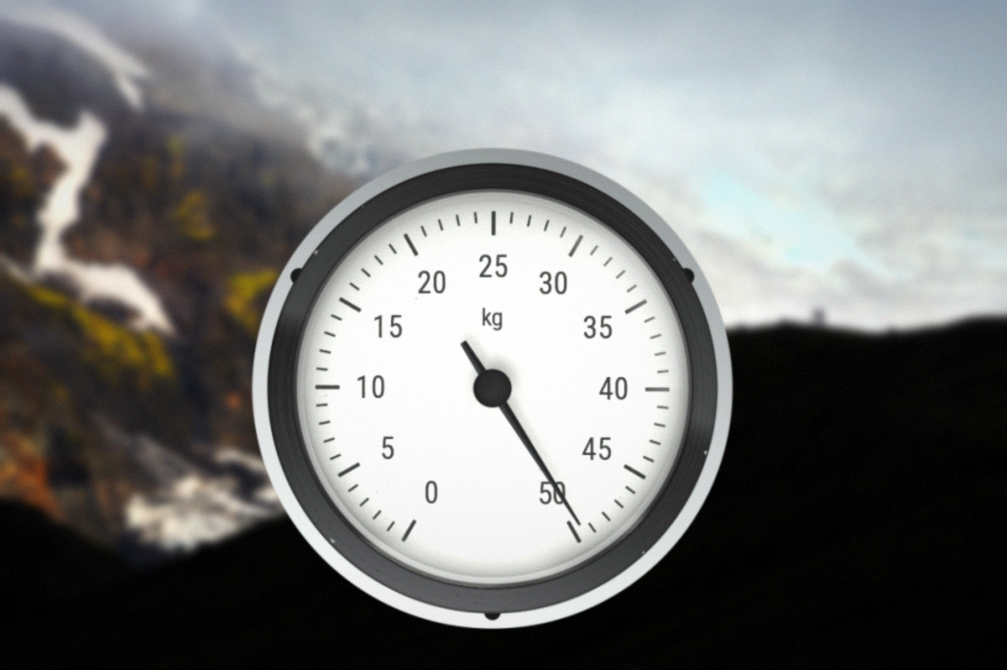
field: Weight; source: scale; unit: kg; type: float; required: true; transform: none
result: 49.5 kg
